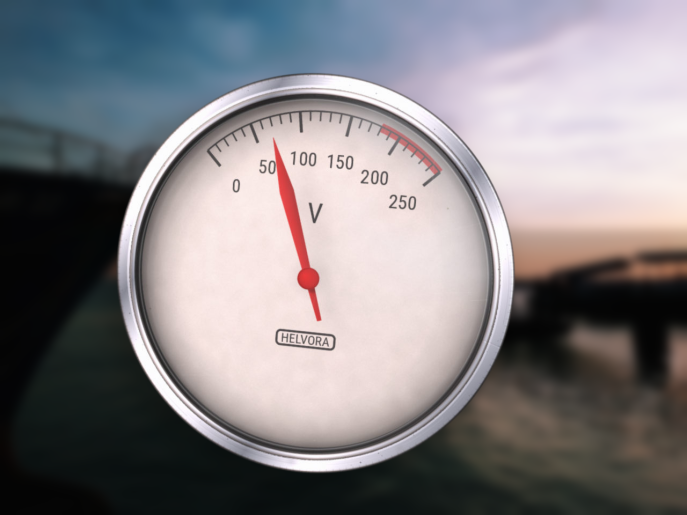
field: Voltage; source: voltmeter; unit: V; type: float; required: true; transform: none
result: 70 V
